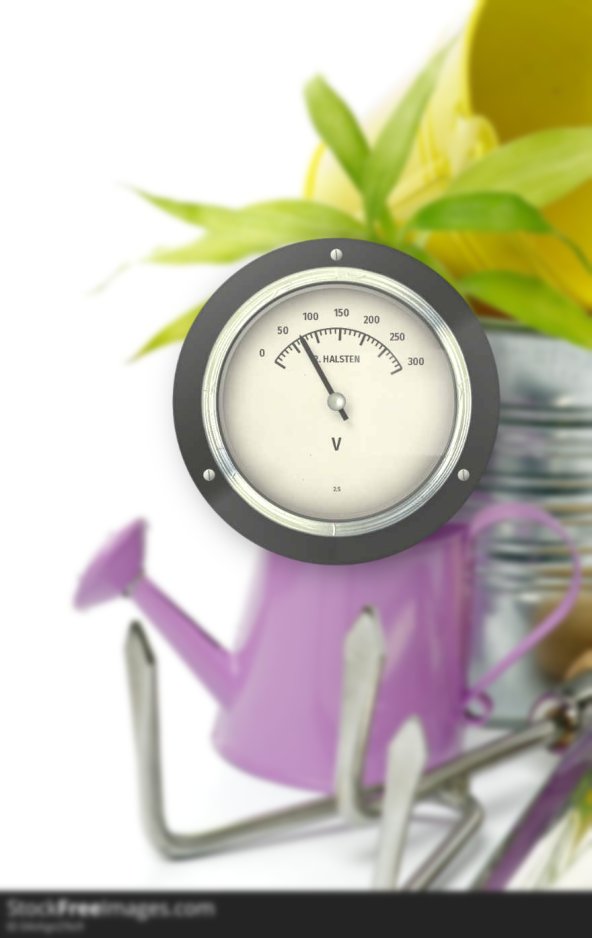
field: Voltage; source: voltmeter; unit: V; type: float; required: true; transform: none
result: 70 V
